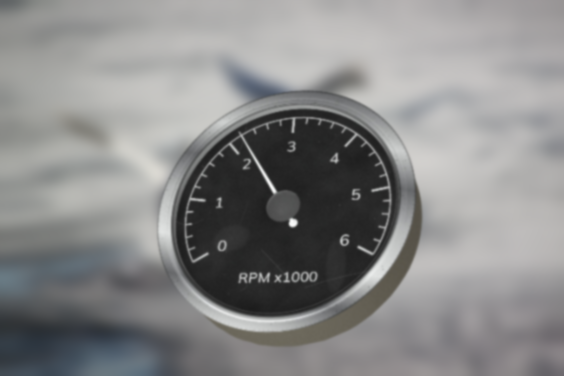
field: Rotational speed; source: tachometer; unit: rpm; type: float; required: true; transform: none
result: 2200 rpm
